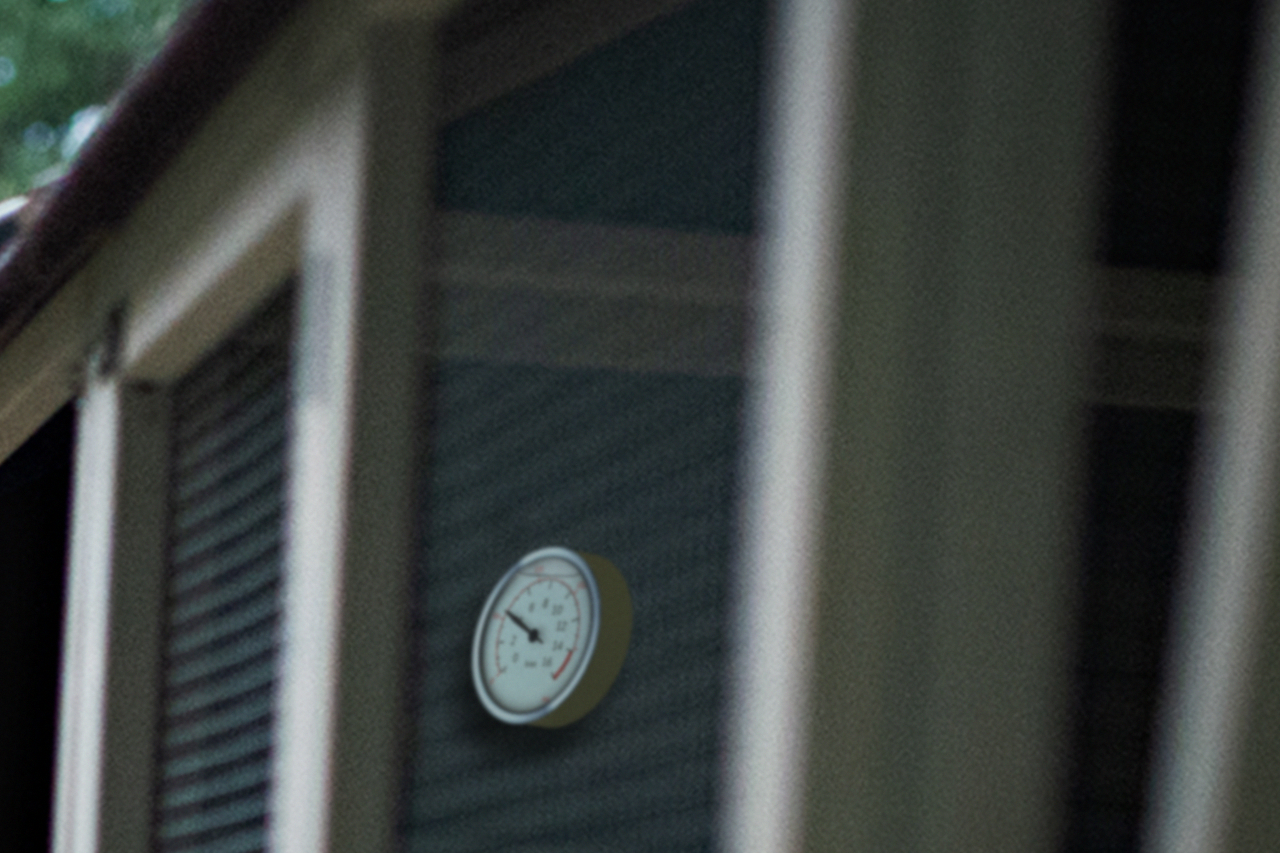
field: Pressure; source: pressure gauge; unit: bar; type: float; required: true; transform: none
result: 4 bar
